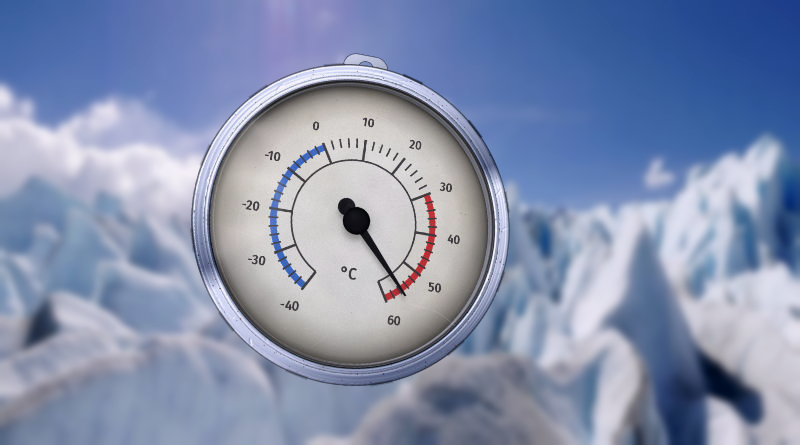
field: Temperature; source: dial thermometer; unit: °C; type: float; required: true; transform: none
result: 56 °C
